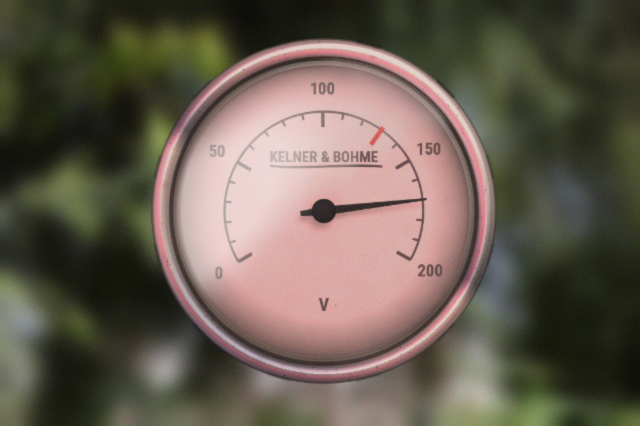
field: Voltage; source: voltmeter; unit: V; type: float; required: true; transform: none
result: 170 V
